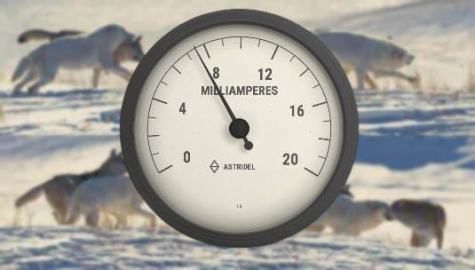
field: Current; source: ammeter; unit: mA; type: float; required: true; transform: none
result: 7.5 mA
